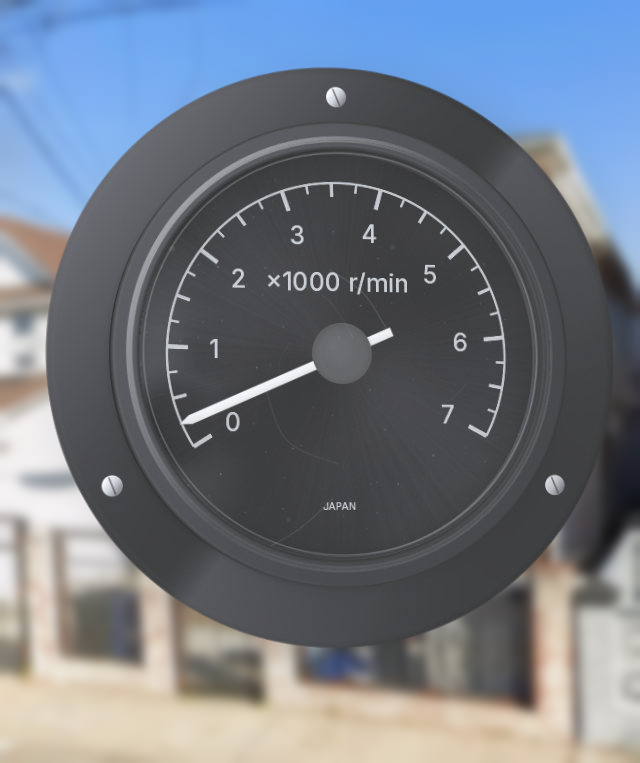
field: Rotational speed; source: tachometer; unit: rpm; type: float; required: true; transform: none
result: 250 rpm
